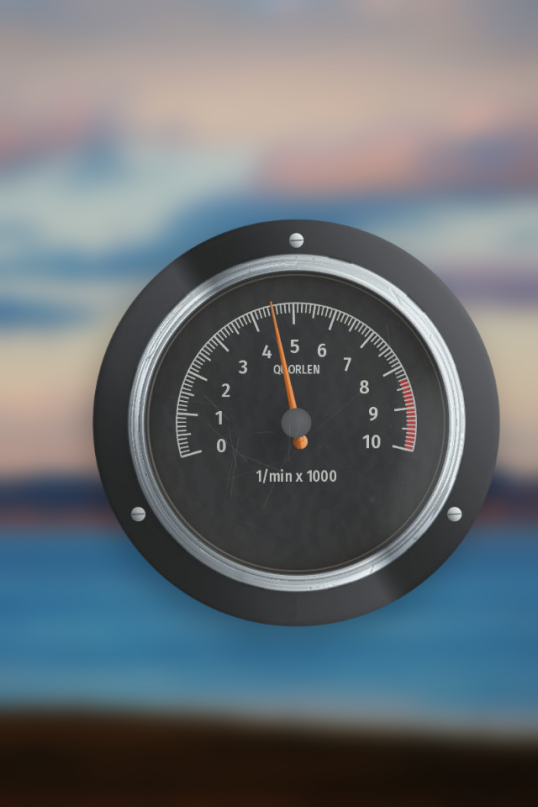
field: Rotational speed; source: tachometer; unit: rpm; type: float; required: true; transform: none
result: 4500 rpm
